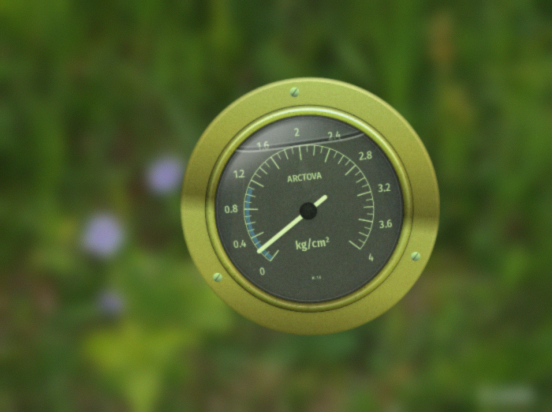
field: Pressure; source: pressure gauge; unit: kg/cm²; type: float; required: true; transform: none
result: 0.2 kg/cm²
